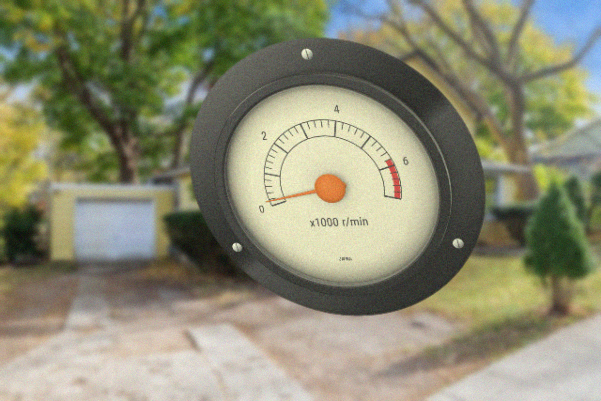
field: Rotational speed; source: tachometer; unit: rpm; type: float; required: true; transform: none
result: 200 rpm
